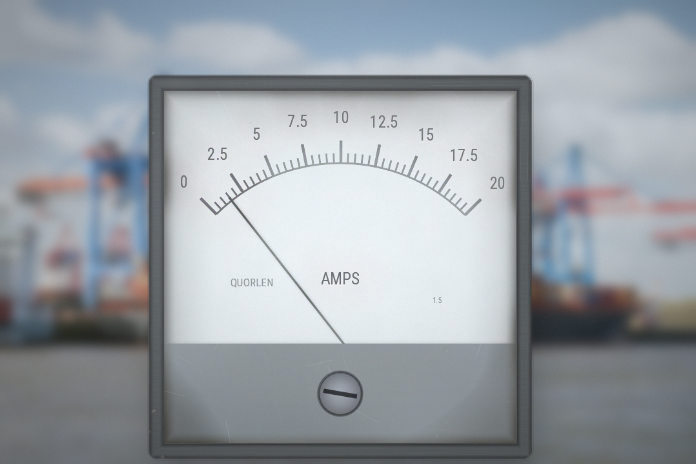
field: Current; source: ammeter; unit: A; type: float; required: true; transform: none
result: 1.5 A
